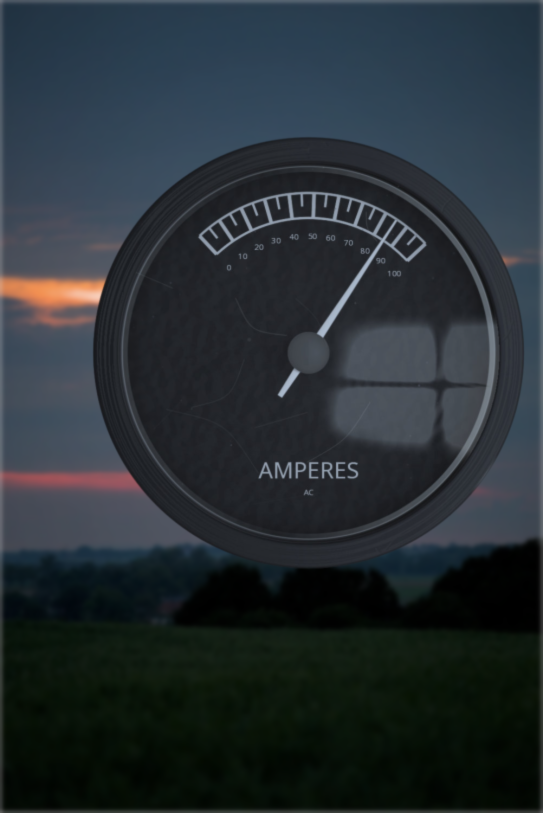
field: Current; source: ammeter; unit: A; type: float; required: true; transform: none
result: 85 A
